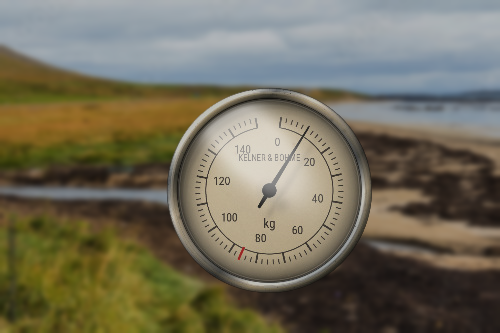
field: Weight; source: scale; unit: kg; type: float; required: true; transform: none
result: 10 kg
